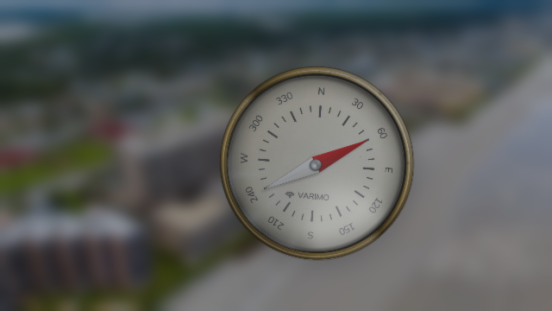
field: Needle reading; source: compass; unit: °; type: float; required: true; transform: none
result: 60 °
